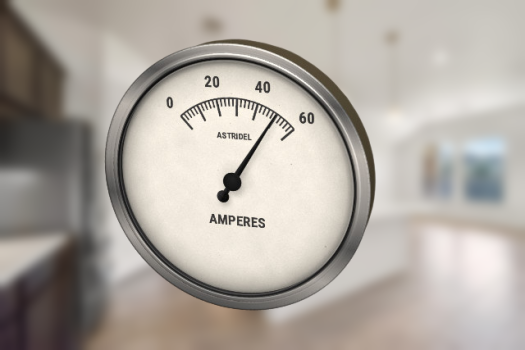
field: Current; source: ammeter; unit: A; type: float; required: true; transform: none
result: 50 A
